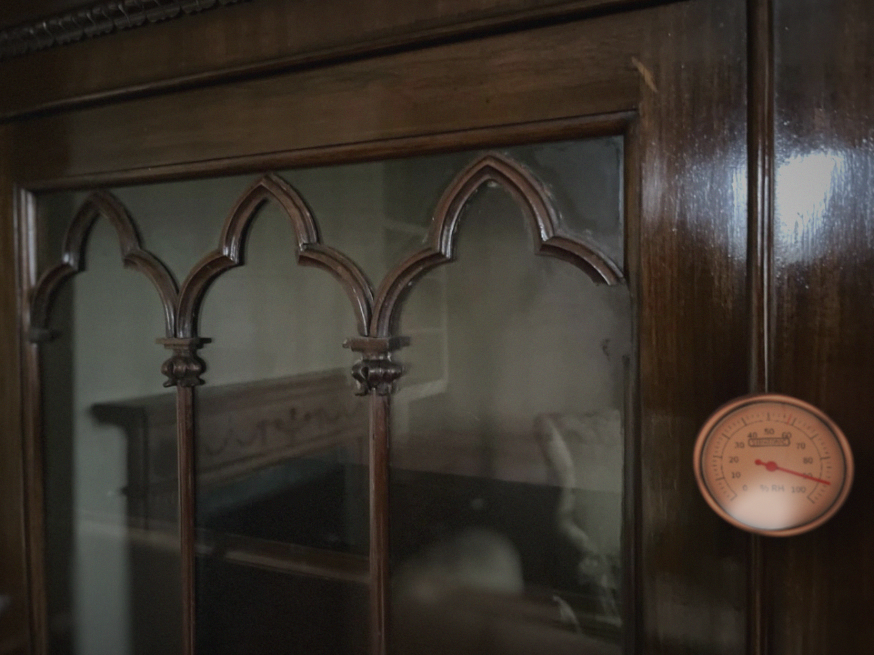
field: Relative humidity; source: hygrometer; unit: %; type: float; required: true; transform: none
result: 90 %
